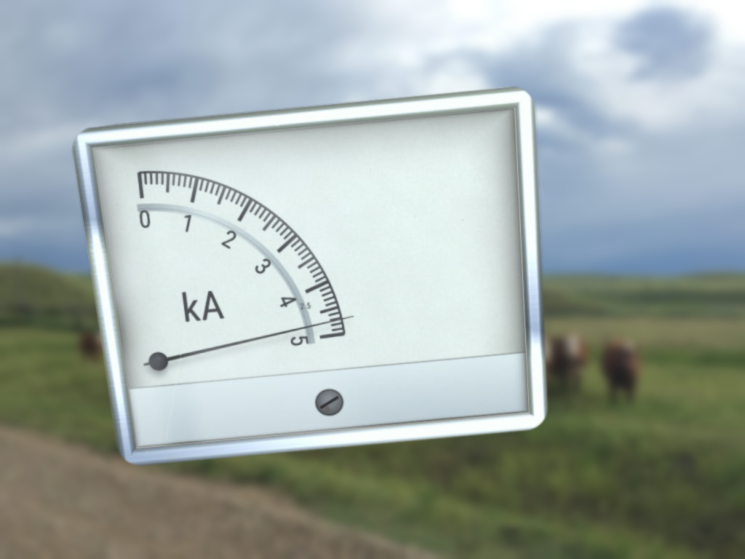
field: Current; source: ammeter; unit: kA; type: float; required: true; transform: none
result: 4.7 kA
